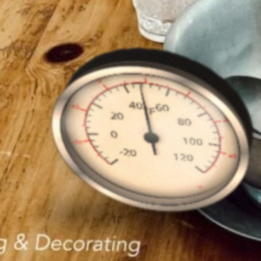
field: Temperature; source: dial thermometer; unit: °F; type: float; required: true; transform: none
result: 48 °F
